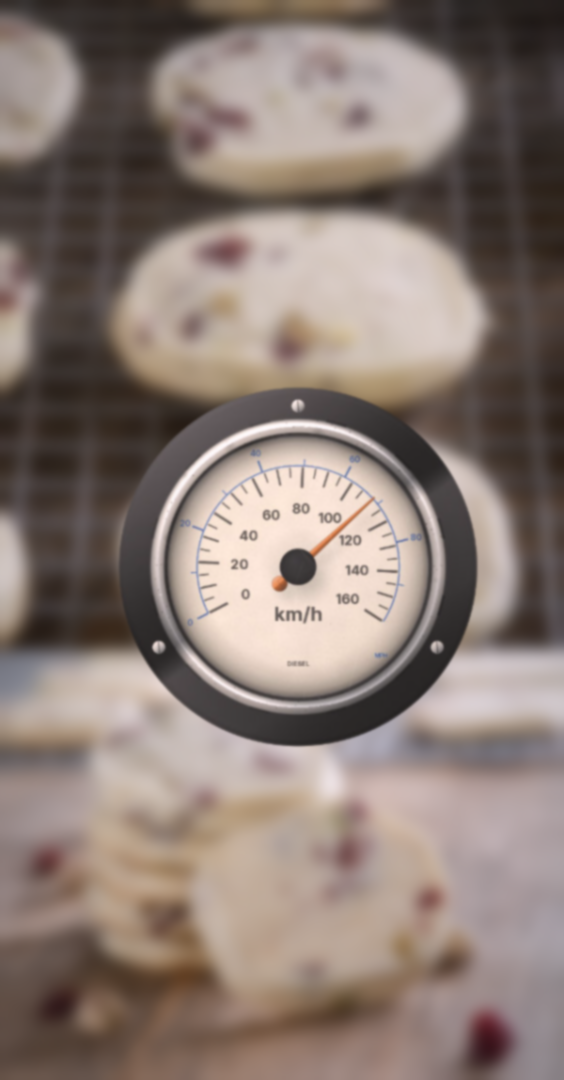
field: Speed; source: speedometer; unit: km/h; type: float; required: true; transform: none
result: 110 km/h
